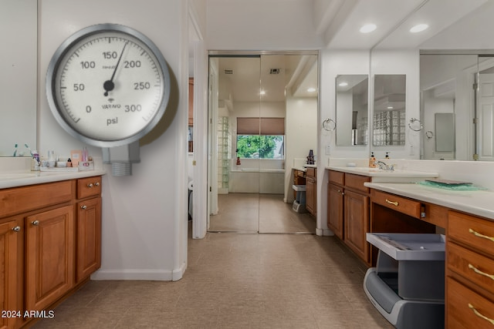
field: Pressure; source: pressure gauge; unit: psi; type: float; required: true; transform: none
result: 175 psi
